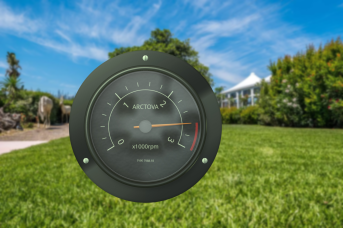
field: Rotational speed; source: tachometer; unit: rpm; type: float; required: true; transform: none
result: 2600 rpm
